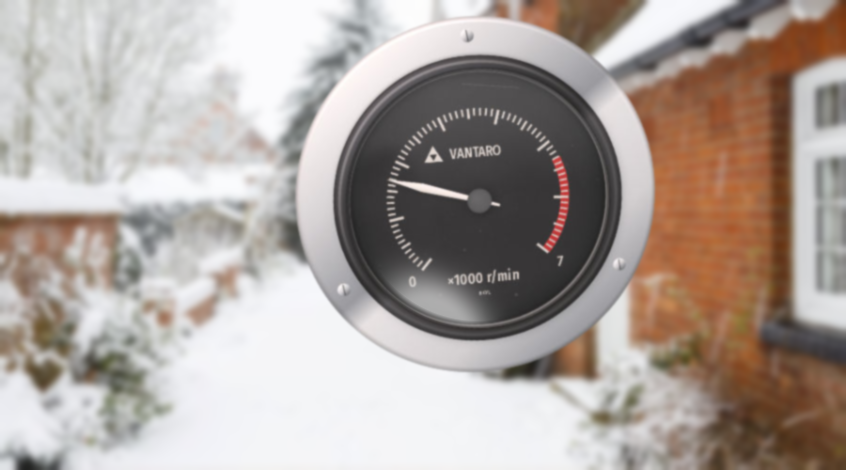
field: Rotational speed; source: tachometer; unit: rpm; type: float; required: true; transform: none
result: 1700 rpm
